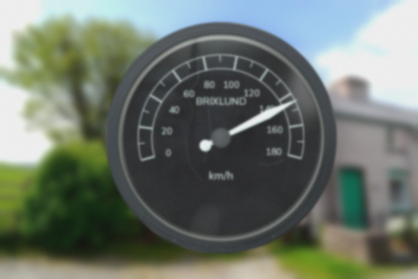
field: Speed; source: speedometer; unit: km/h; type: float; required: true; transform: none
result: 145 km/h
